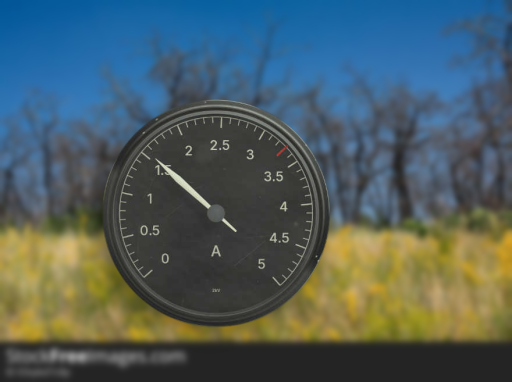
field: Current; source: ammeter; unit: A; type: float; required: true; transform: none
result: 1.55 A
